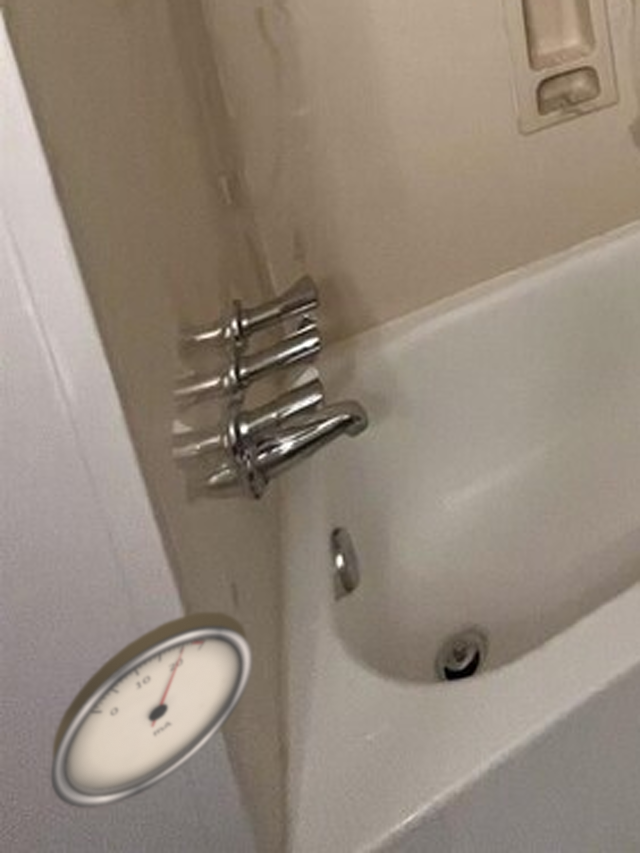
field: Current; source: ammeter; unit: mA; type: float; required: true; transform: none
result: 20 mA
